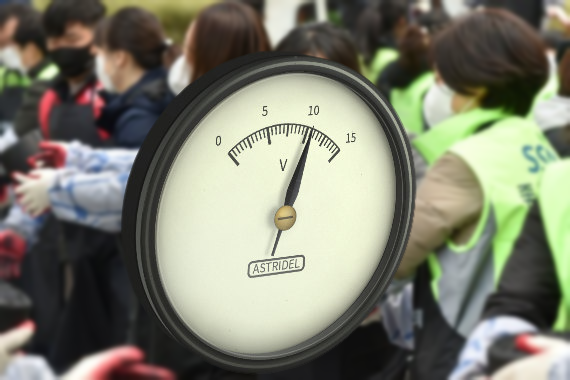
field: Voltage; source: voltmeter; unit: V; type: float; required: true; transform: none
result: 10 V
